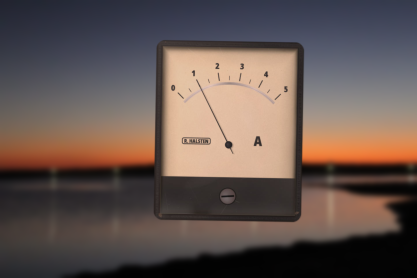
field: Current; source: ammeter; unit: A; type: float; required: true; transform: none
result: 1 A
